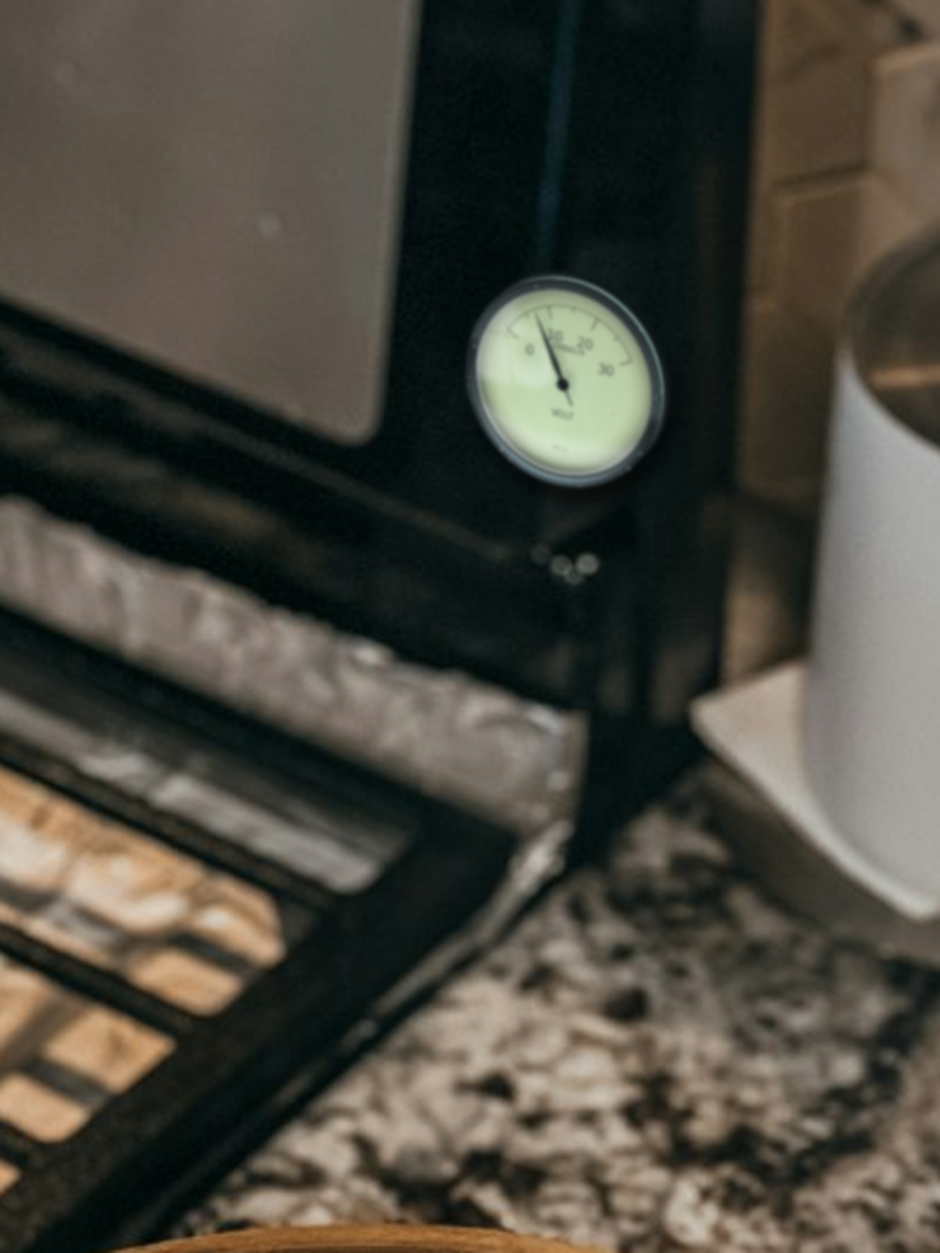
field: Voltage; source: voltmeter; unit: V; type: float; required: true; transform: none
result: 7.5 V
